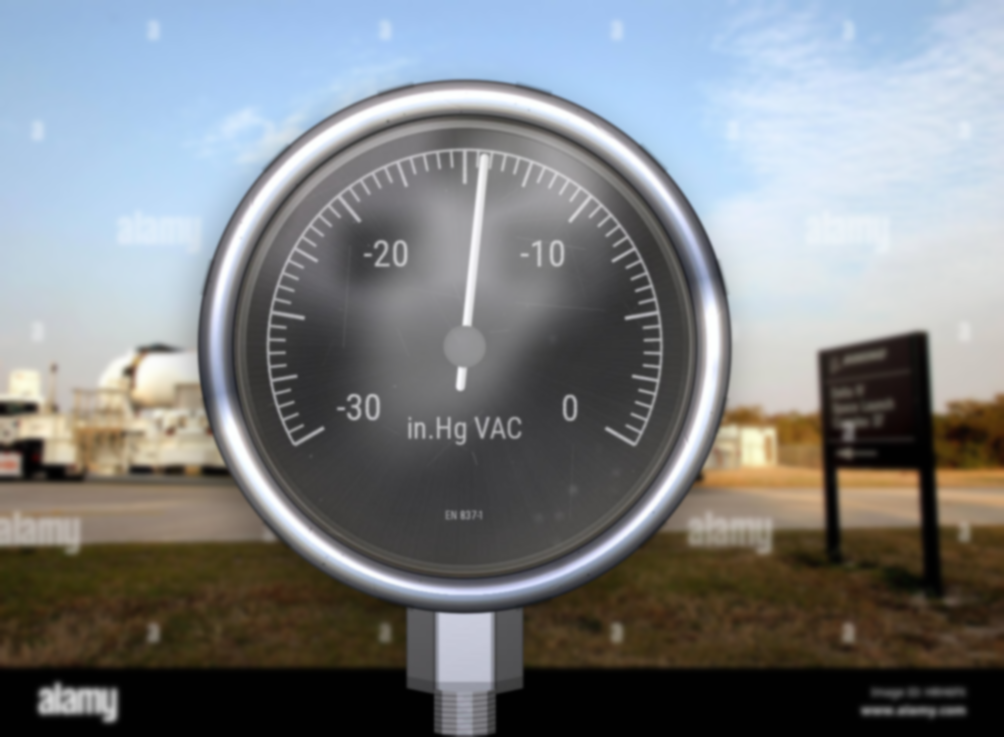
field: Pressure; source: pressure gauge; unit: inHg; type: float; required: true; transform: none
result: -14.25 inHg
